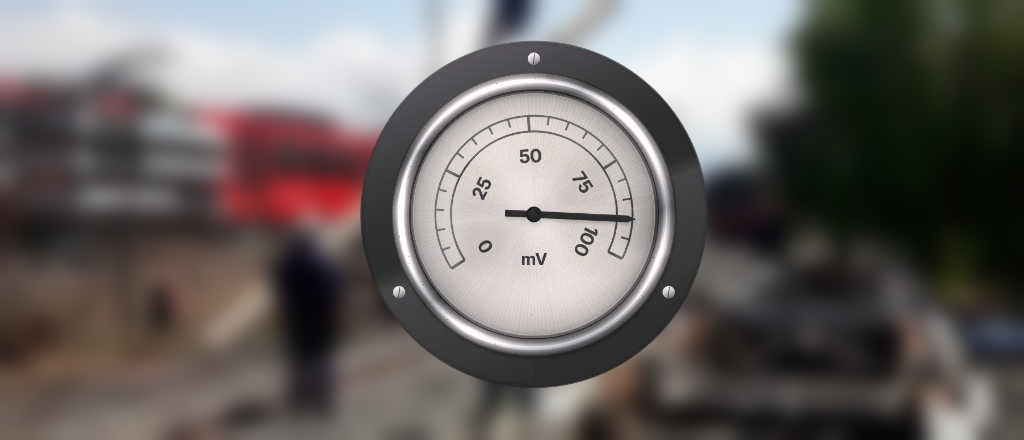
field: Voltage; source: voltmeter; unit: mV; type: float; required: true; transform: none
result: 90 mV
